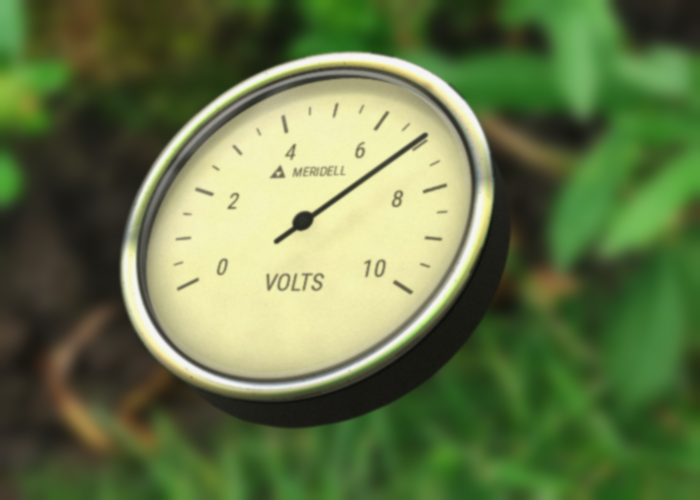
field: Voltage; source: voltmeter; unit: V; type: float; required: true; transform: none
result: 7 V
